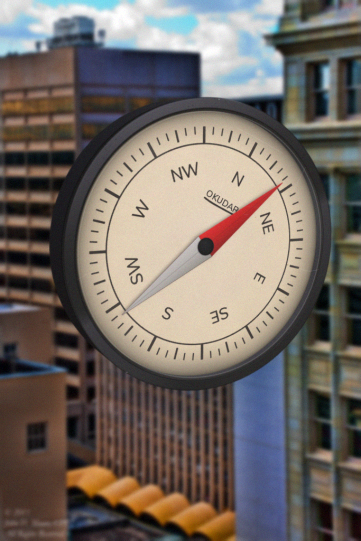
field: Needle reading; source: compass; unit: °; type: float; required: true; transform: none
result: 25 °
